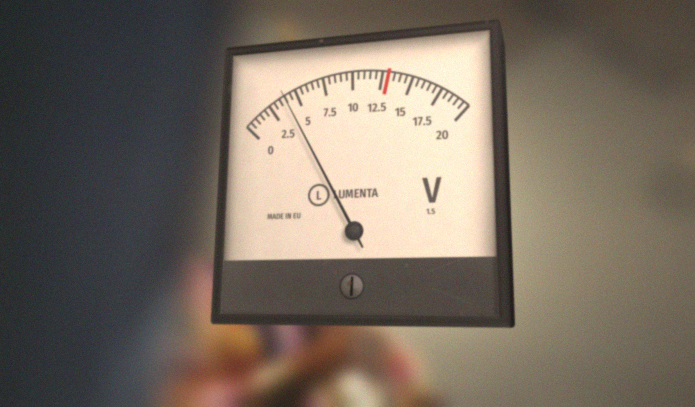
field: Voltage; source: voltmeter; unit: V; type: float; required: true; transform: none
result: 4 V
